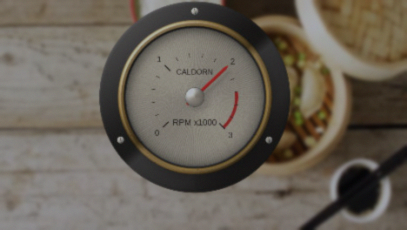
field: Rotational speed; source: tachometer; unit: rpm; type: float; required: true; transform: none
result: 2000 rpm
